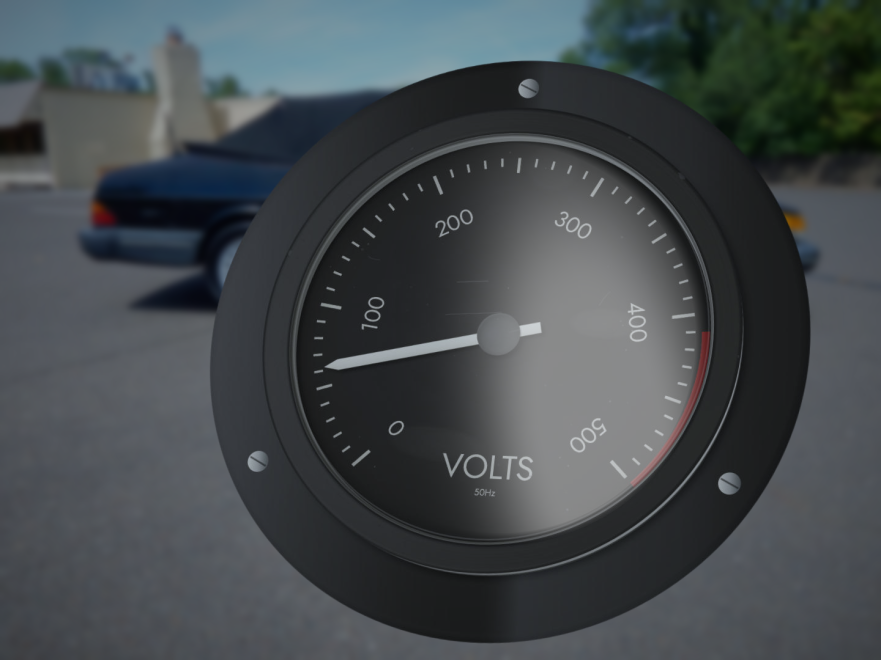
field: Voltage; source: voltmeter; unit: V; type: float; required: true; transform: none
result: 60 V
